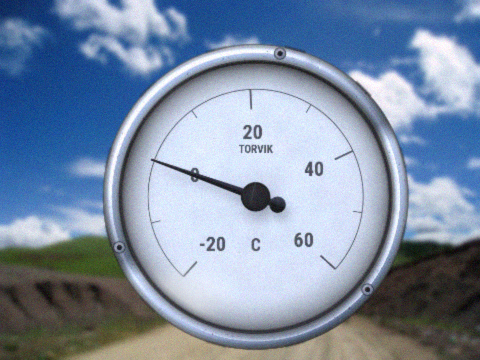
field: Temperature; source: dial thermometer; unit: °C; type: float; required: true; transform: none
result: 0 °C
